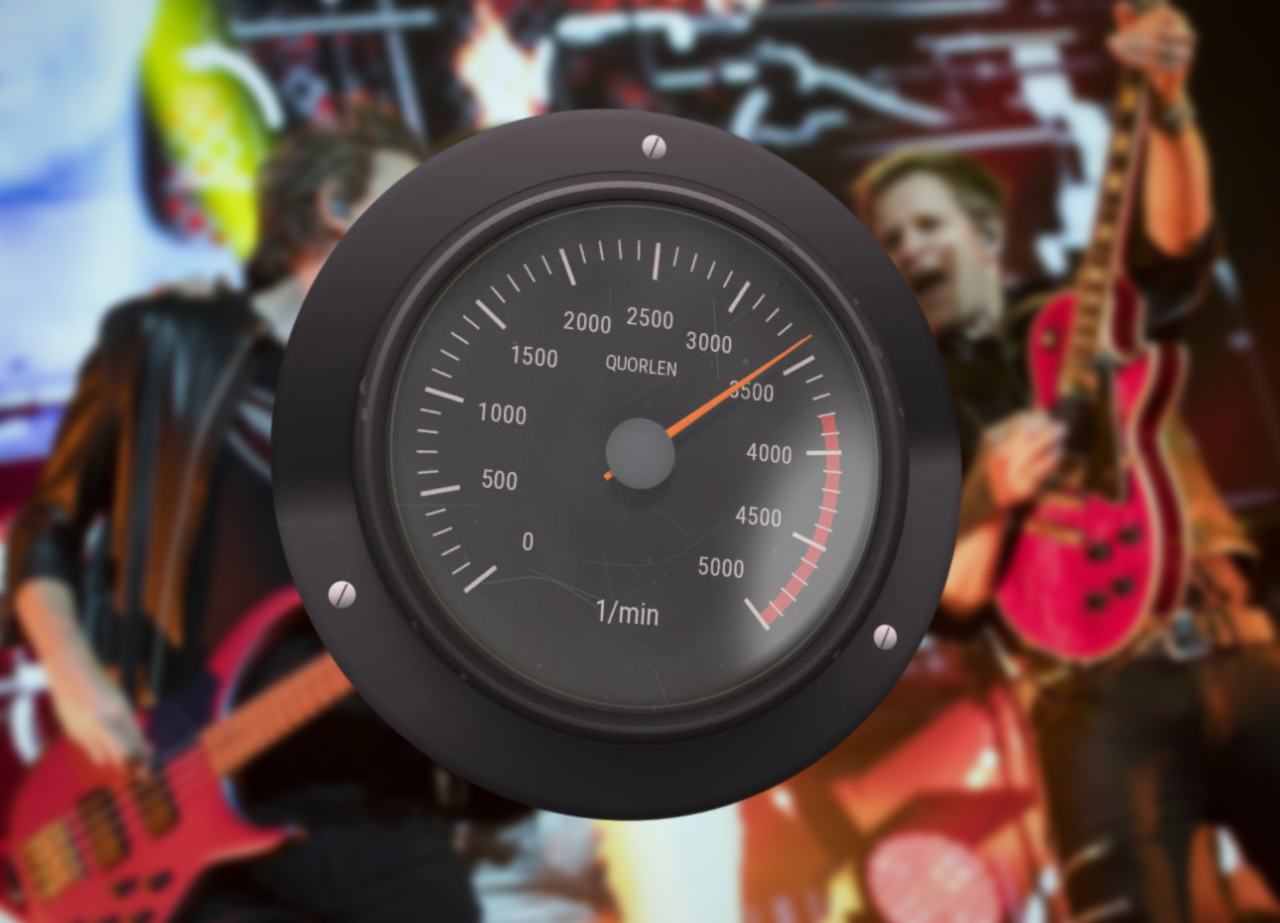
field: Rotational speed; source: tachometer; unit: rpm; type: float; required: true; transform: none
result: 3400 rpm
